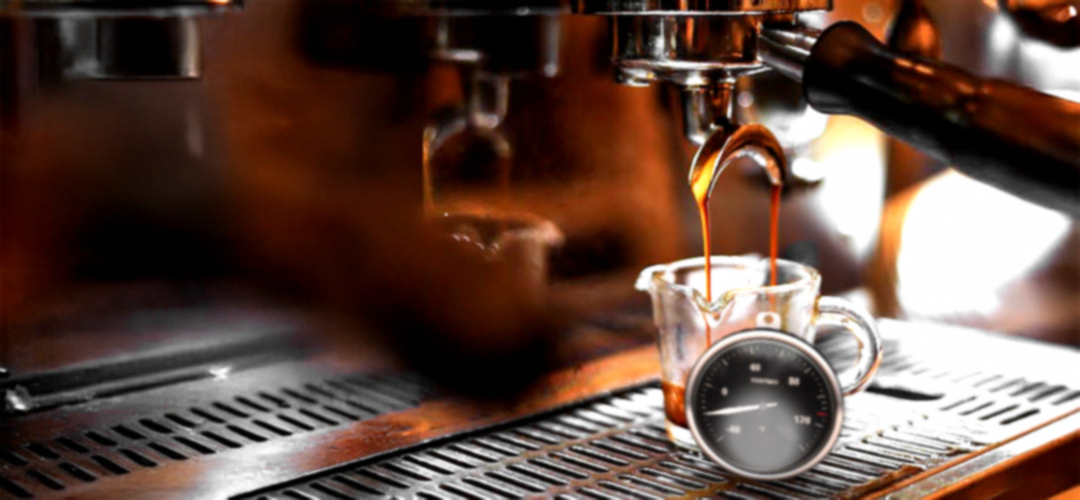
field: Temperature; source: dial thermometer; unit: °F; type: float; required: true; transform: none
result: -20 °F
